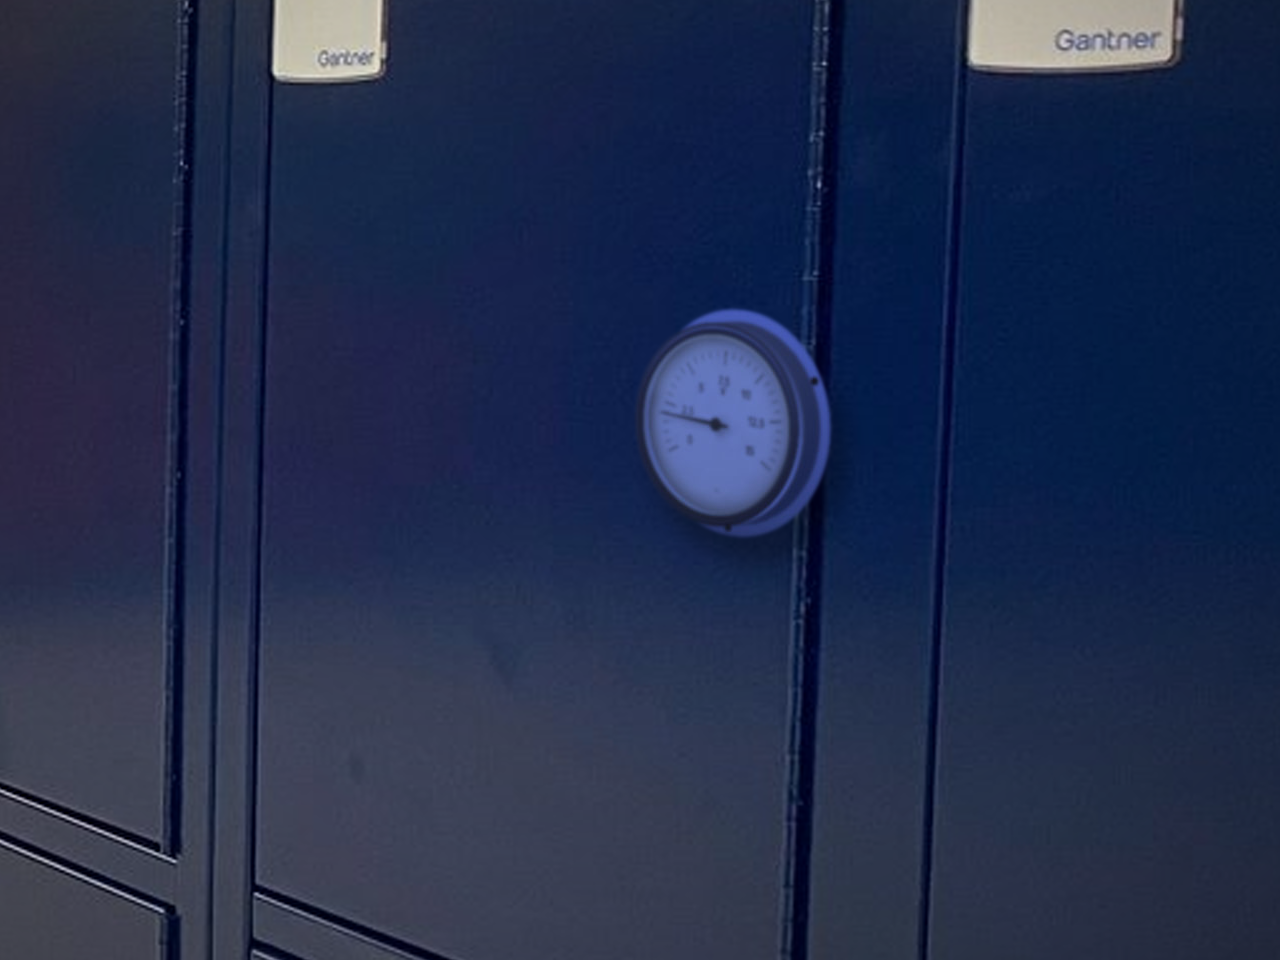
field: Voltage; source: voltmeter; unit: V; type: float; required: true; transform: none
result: 2 V
